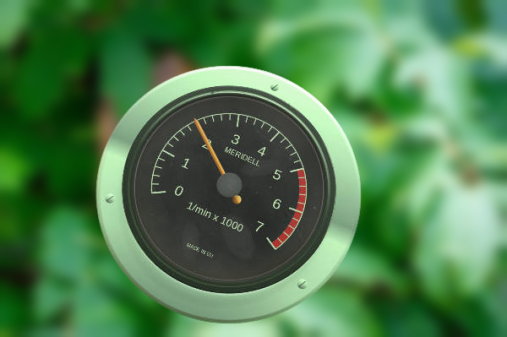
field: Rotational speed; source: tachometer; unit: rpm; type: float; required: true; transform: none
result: 2000 rpm
